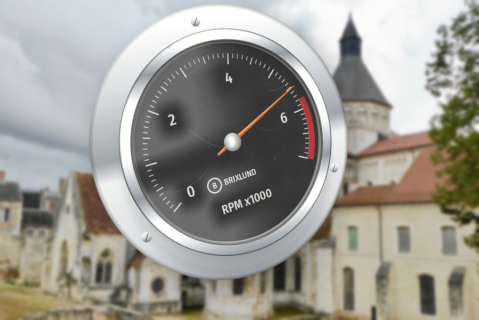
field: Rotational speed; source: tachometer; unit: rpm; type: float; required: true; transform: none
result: 5500 rpm
